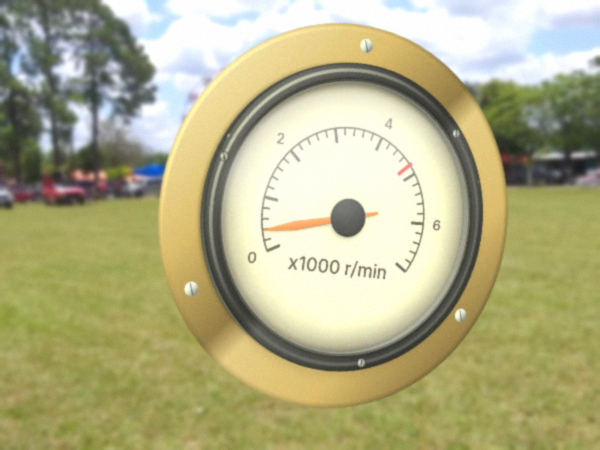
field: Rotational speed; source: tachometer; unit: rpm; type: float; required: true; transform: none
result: 400 rpm
